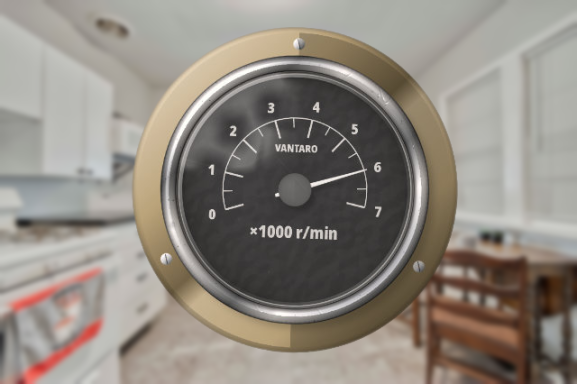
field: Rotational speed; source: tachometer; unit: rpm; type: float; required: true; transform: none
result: 6000 rpm
